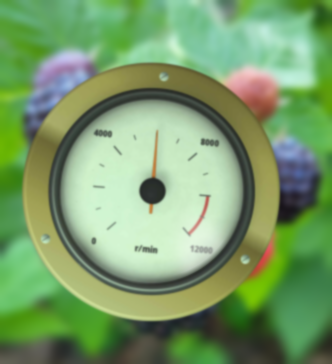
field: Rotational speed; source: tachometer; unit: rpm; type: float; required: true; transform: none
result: 6000 rpm
